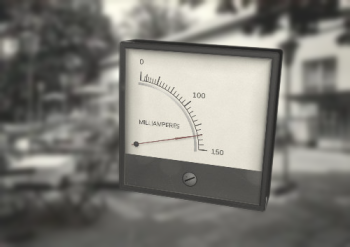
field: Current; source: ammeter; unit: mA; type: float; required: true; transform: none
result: 135 mA
